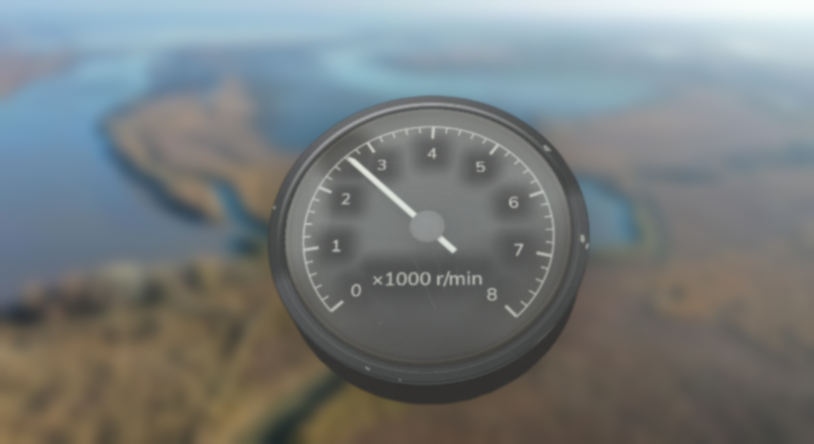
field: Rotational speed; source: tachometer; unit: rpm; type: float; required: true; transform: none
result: 2600 rpm
